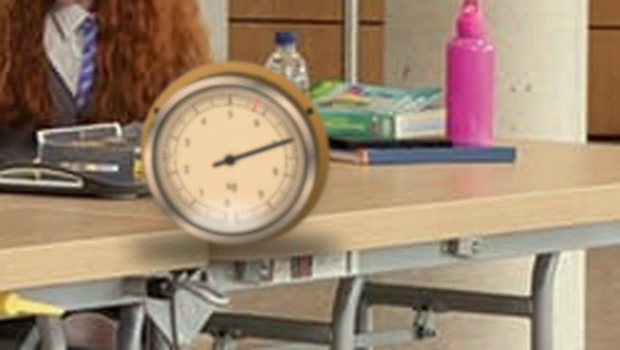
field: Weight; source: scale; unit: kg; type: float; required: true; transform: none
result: 7 kg
